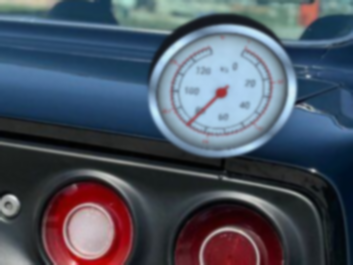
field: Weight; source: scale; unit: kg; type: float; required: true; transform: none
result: 80 kg
